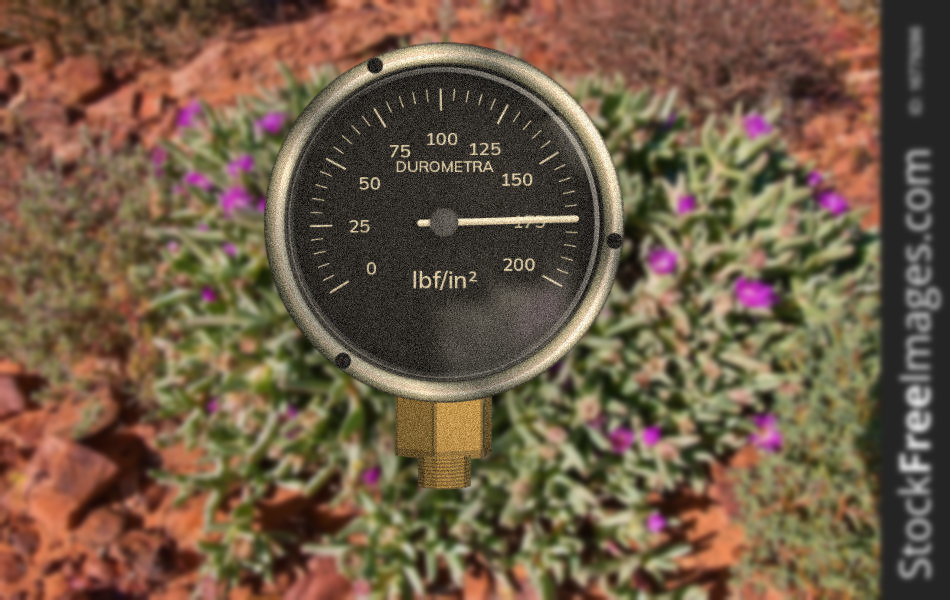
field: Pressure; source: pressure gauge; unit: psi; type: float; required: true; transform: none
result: 175 psi
